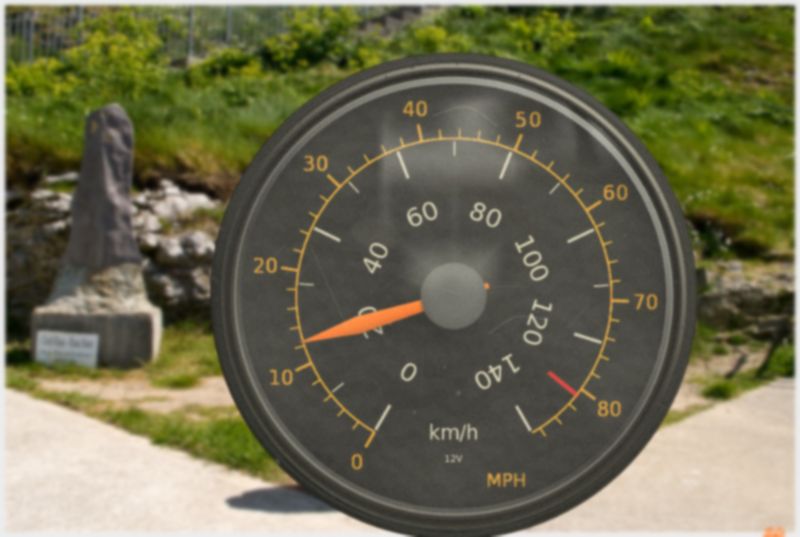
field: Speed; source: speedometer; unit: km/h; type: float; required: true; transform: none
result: 20 km/h
